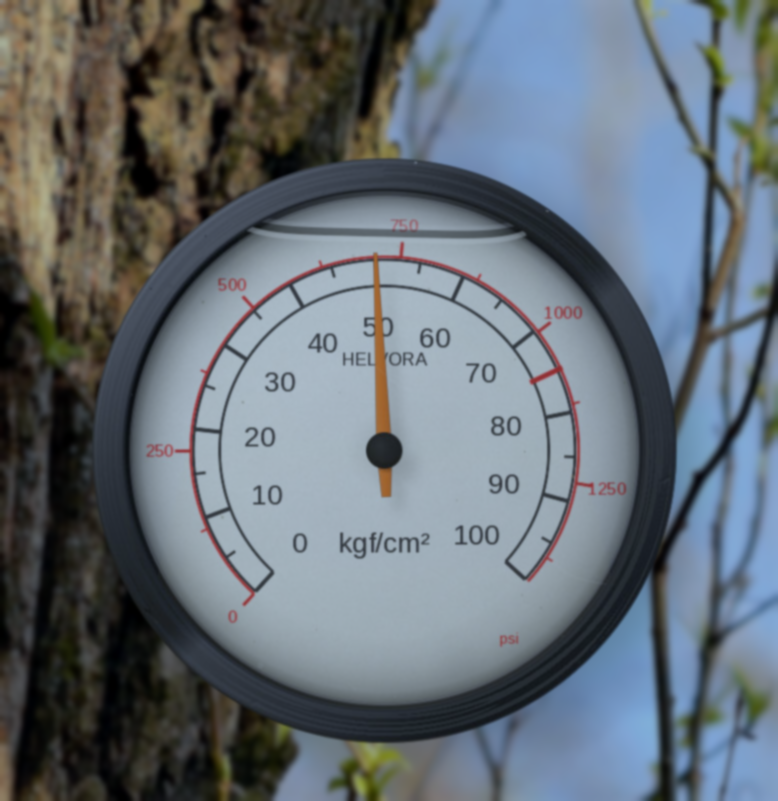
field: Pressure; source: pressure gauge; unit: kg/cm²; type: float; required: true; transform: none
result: 50 kg/cm²
